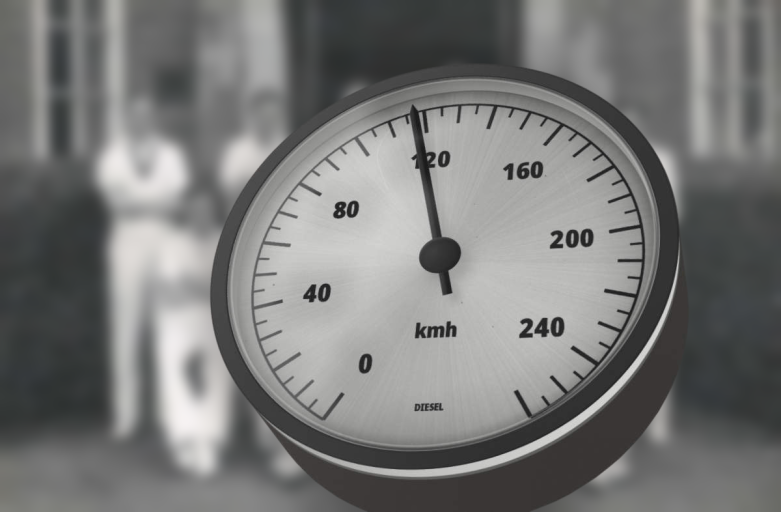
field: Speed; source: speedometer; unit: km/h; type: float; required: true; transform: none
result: 117.5 km/h
